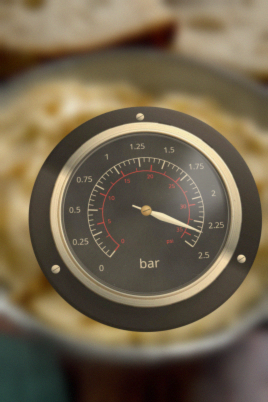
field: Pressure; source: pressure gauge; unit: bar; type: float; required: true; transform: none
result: 2.35 bar
